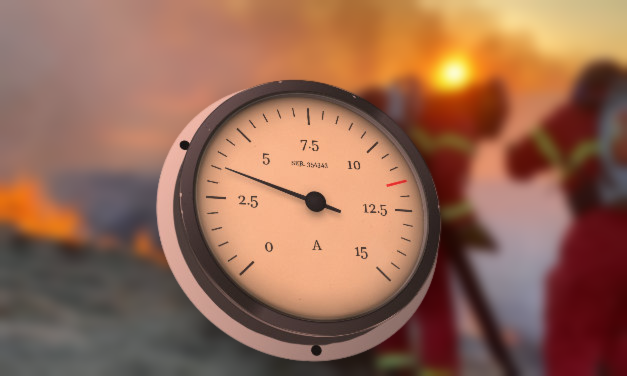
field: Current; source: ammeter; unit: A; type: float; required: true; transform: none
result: 3.5 A
